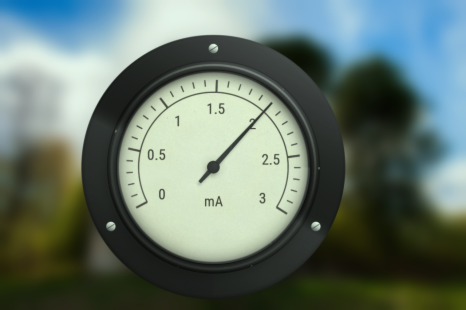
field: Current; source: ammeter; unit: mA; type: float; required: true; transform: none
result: 2 mA
